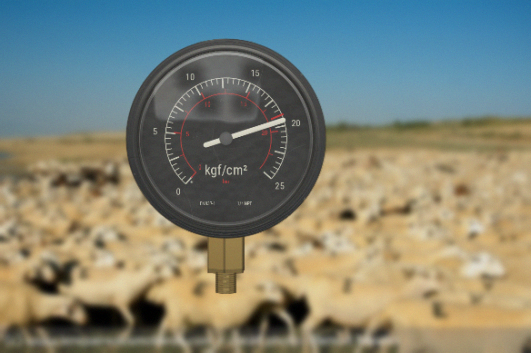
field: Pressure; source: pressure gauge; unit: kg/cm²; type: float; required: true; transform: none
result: 19.5 kg/cm²
